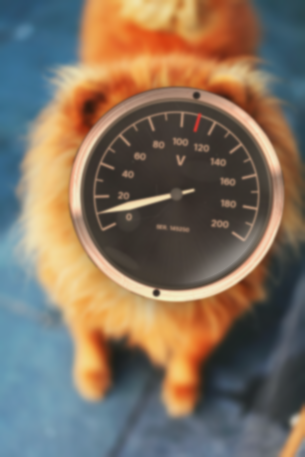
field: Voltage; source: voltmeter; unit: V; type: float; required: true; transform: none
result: 10 V
